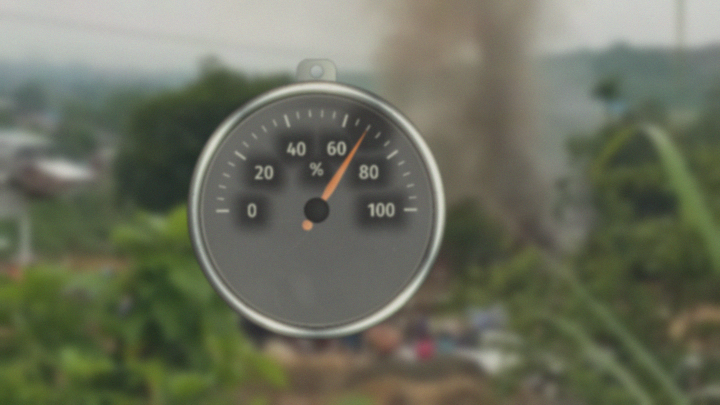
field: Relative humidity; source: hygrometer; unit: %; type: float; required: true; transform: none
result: 68 %
